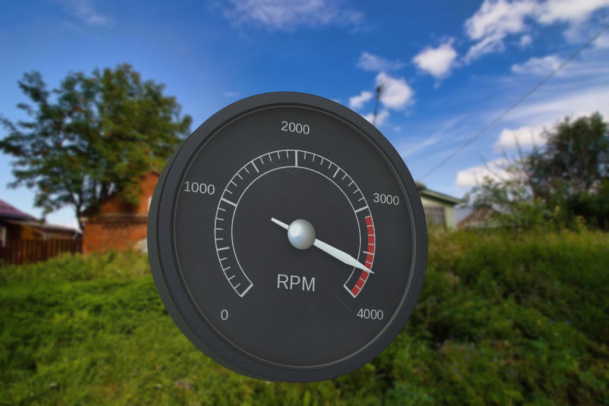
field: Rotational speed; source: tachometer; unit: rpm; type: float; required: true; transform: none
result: 3700 rpm
